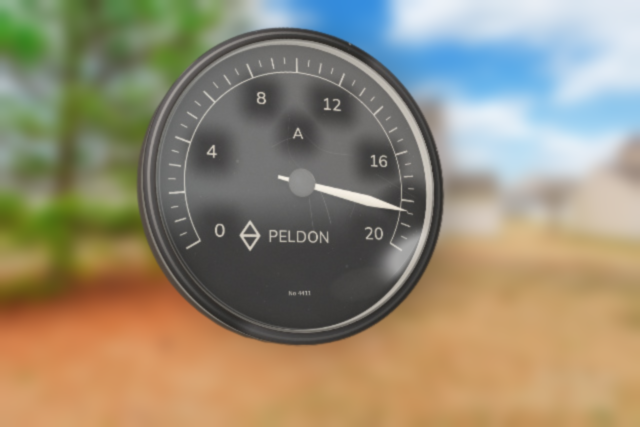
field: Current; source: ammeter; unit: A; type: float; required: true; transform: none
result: 18.5 A
